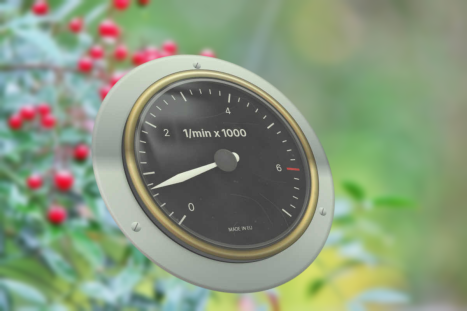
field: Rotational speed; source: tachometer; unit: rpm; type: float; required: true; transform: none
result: 700 rpm
